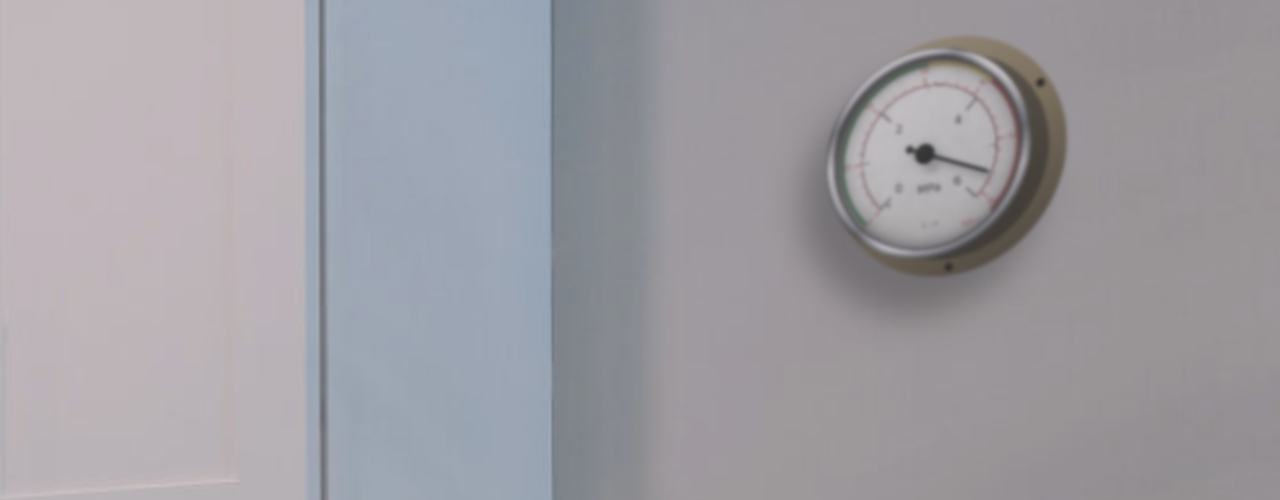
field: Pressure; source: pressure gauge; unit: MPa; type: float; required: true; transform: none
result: 5.5 MPa
